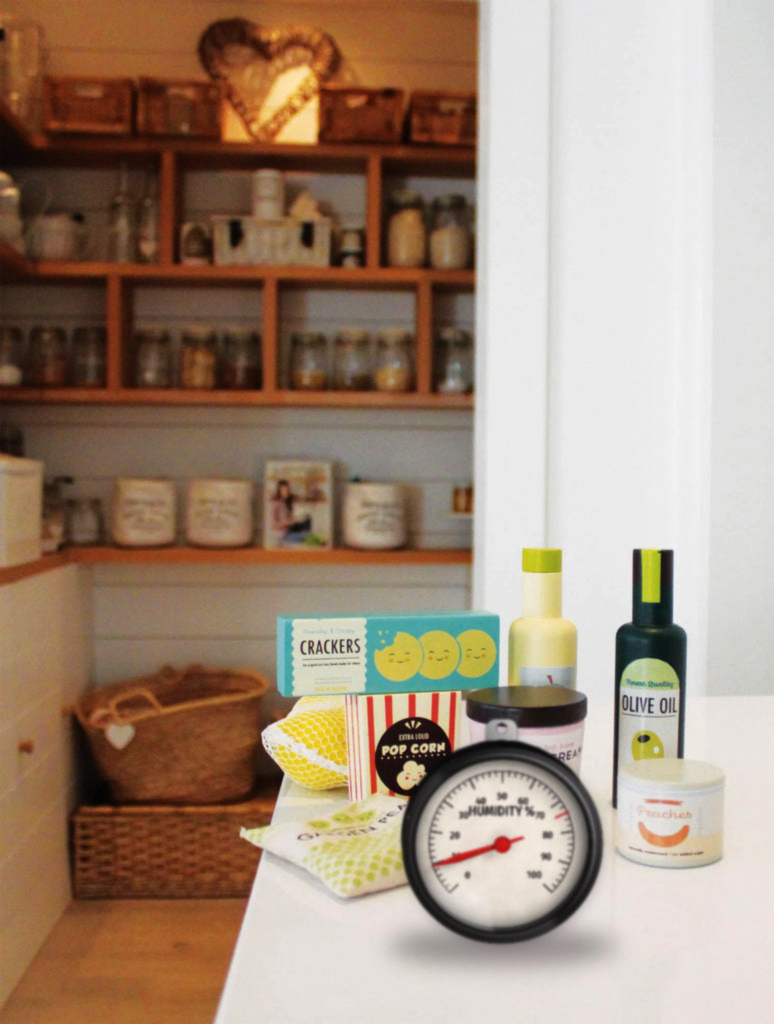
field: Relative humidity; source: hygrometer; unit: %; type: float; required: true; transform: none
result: 10 %
